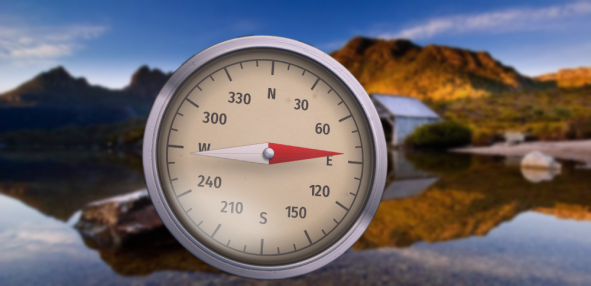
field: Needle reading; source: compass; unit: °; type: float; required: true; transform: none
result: 85 °
